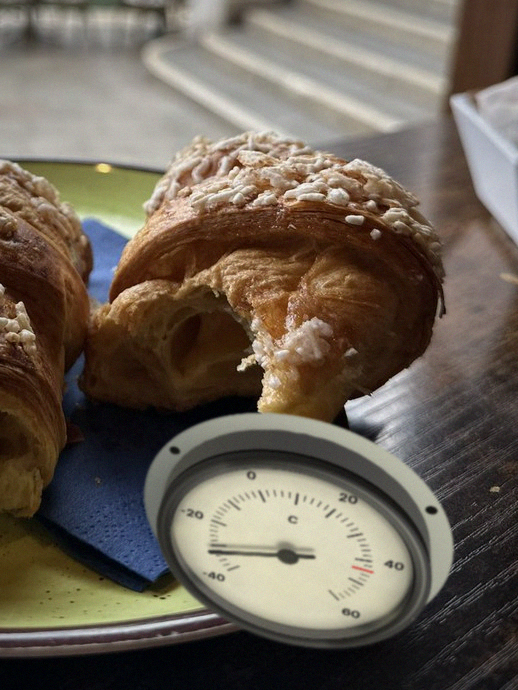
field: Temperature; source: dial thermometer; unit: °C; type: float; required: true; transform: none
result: -30 °C
